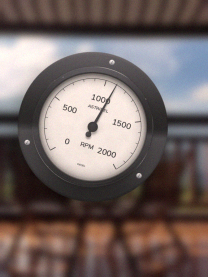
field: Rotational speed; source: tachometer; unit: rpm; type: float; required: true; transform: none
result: 1100 rpm
